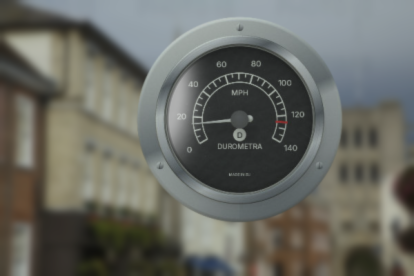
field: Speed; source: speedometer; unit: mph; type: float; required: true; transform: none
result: 15 mph
